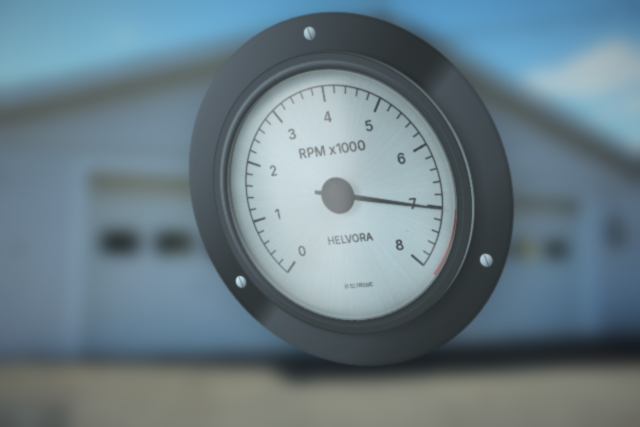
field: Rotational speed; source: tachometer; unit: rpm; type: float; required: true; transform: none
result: 7000 rpm
